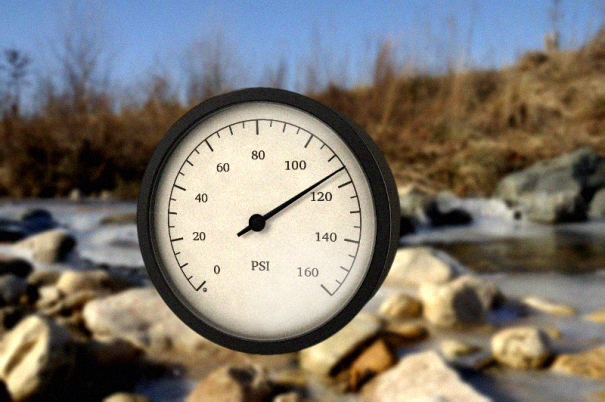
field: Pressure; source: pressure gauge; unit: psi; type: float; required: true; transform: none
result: 115 psi
